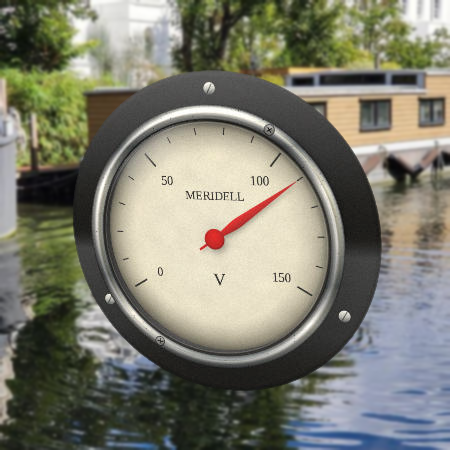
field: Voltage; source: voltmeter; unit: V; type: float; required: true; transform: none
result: 110 V
